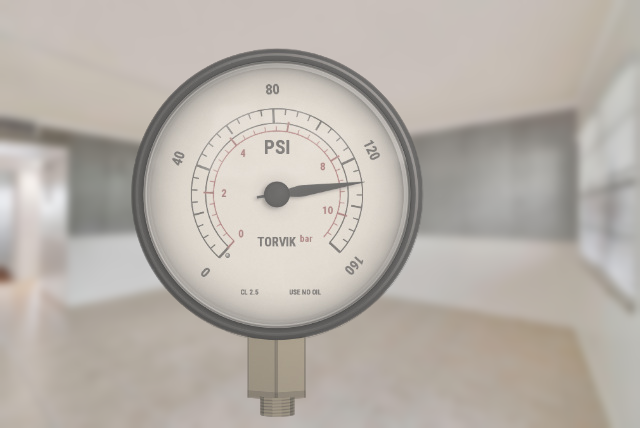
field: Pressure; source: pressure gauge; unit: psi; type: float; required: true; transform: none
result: 130 psi
